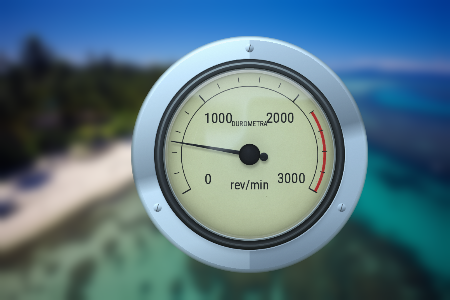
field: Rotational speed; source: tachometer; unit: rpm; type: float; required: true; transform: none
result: 500 rpm
